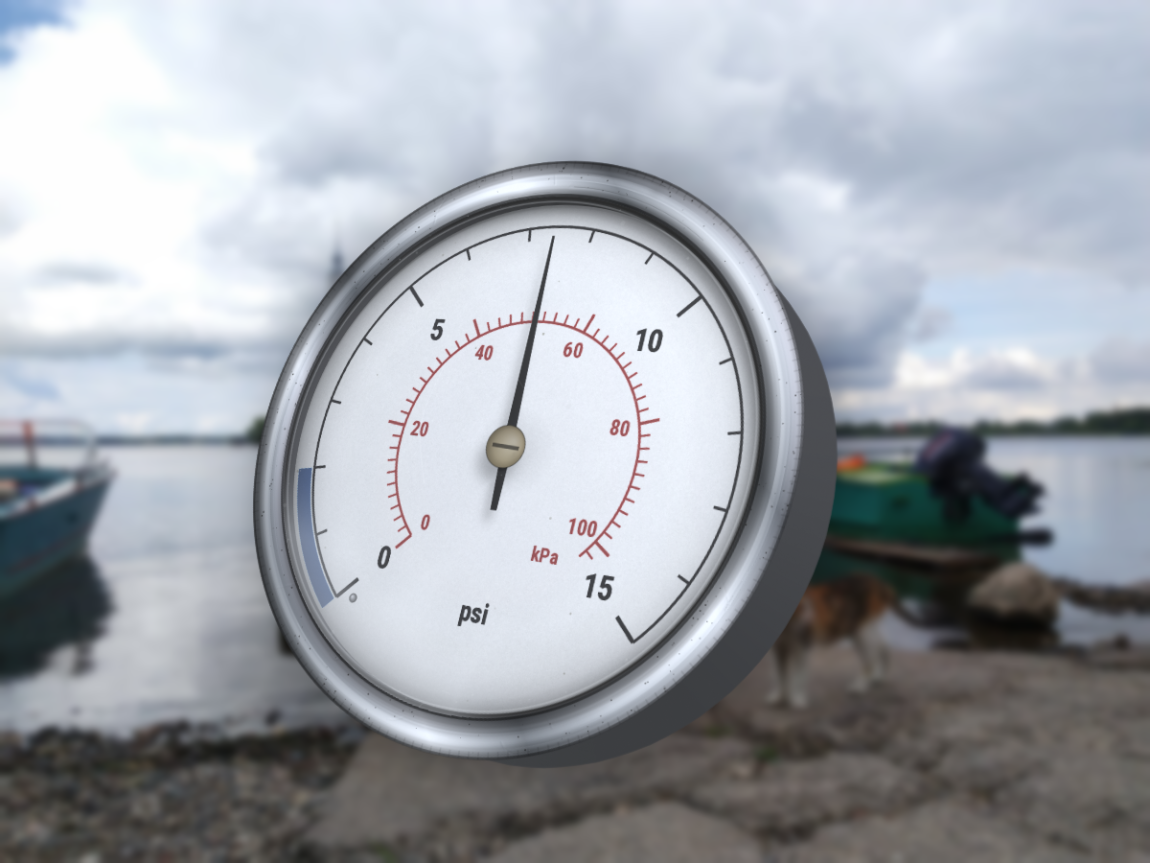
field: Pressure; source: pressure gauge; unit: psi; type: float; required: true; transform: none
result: 7.5 psi
